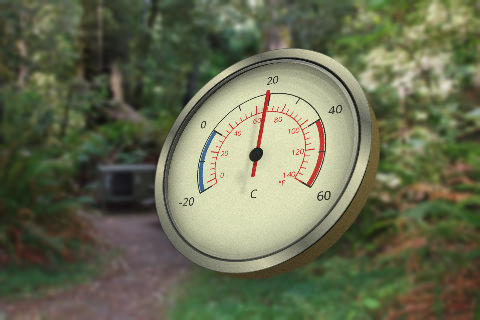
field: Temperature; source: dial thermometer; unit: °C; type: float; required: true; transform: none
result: 20 °C
